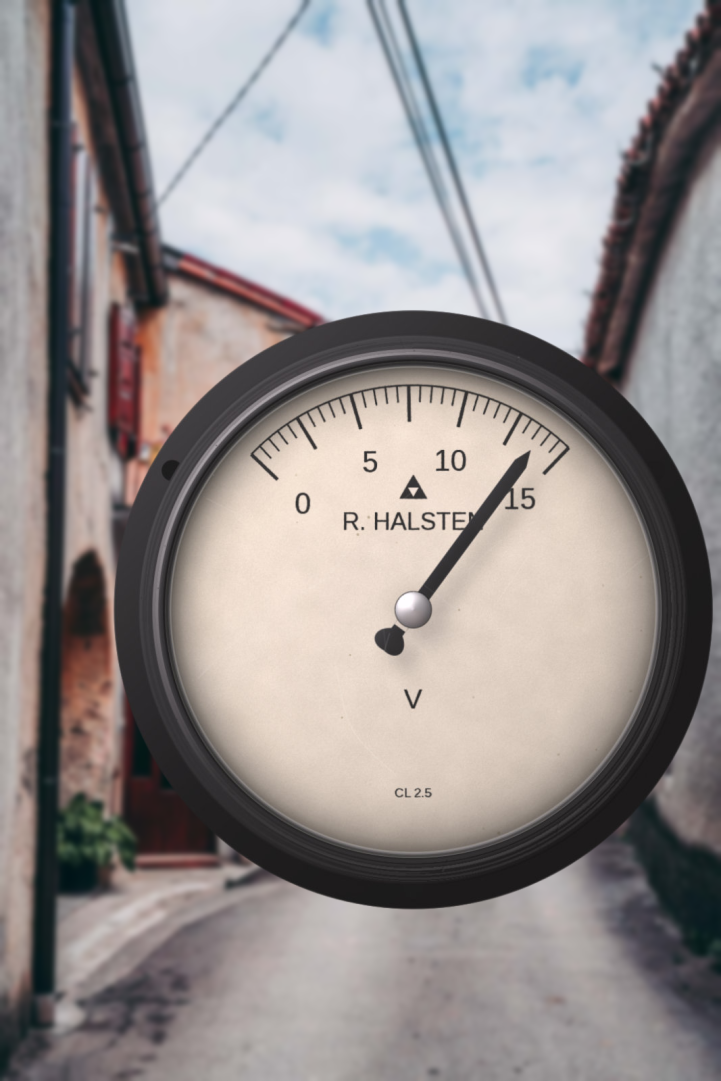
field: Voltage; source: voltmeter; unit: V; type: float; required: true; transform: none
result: 13.75 V
